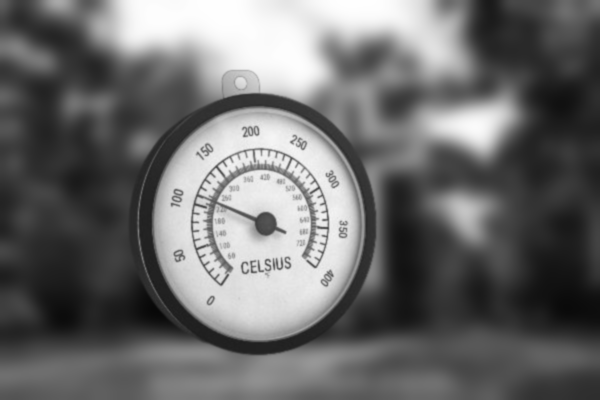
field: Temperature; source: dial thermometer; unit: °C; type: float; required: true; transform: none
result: 110 °C
